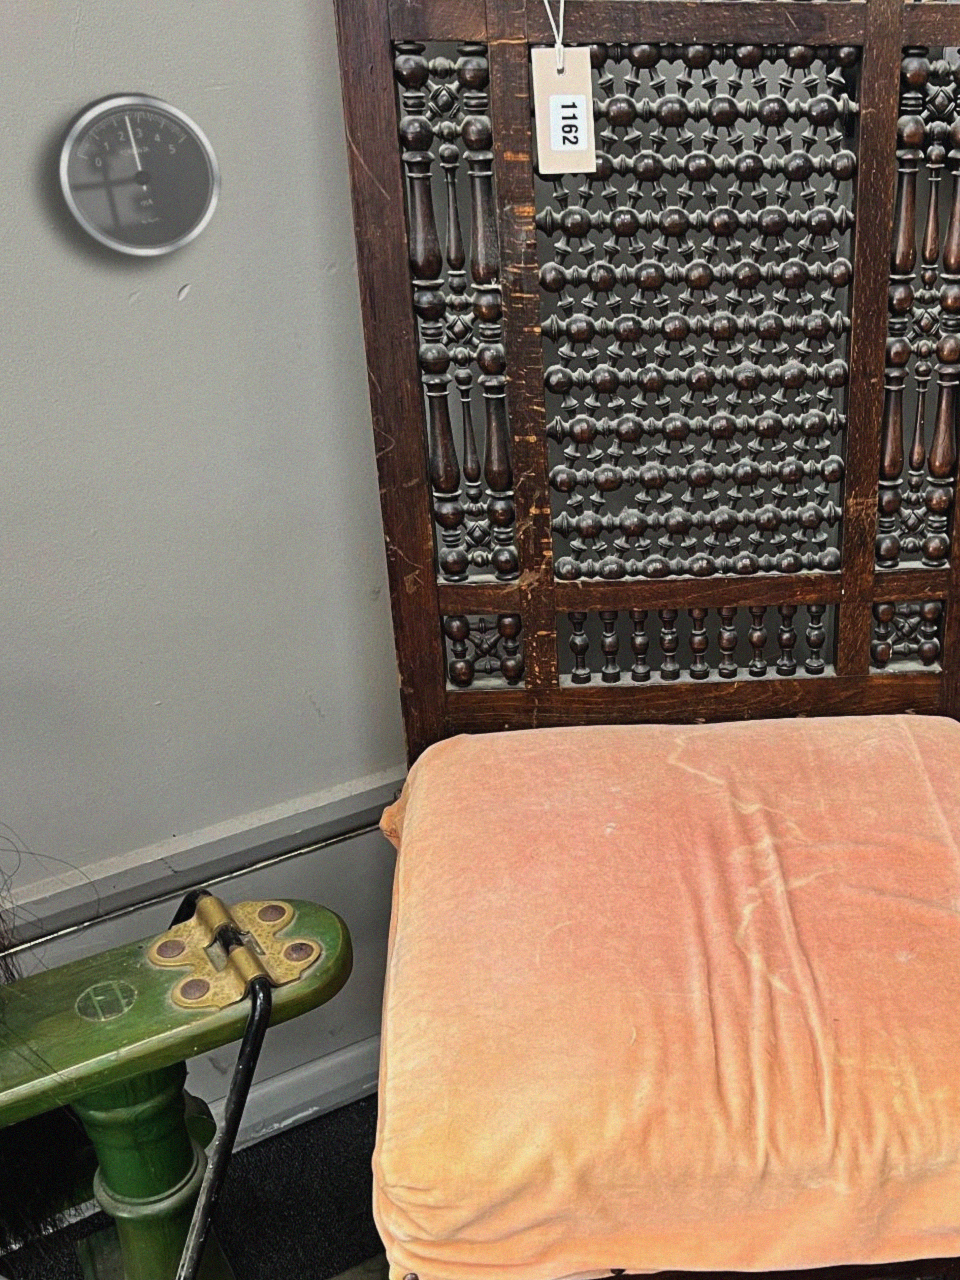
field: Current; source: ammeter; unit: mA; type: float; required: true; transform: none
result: 2.5 mA
